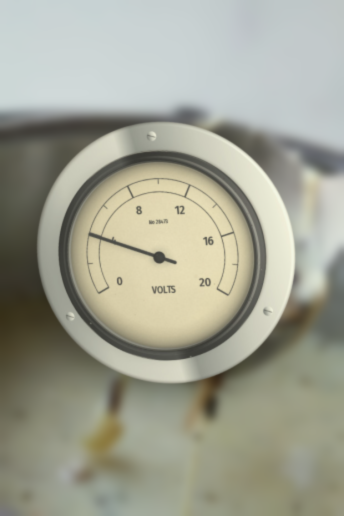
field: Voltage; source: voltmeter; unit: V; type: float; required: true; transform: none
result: 4 V
